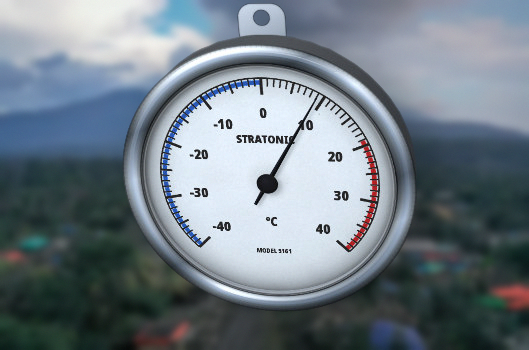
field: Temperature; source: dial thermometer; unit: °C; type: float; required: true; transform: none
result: 9 °C
